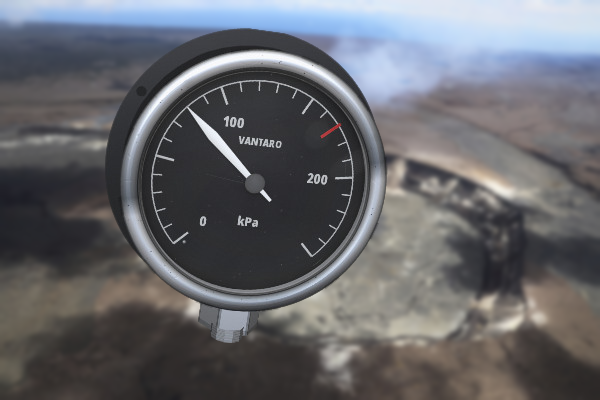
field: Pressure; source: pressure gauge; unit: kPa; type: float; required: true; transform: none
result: 80 kPa
